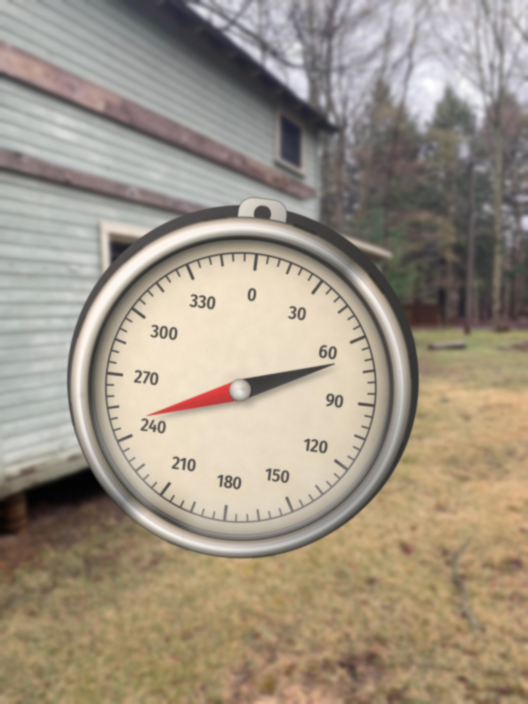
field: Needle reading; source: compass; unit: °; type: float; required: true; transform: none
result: 247.5 °
